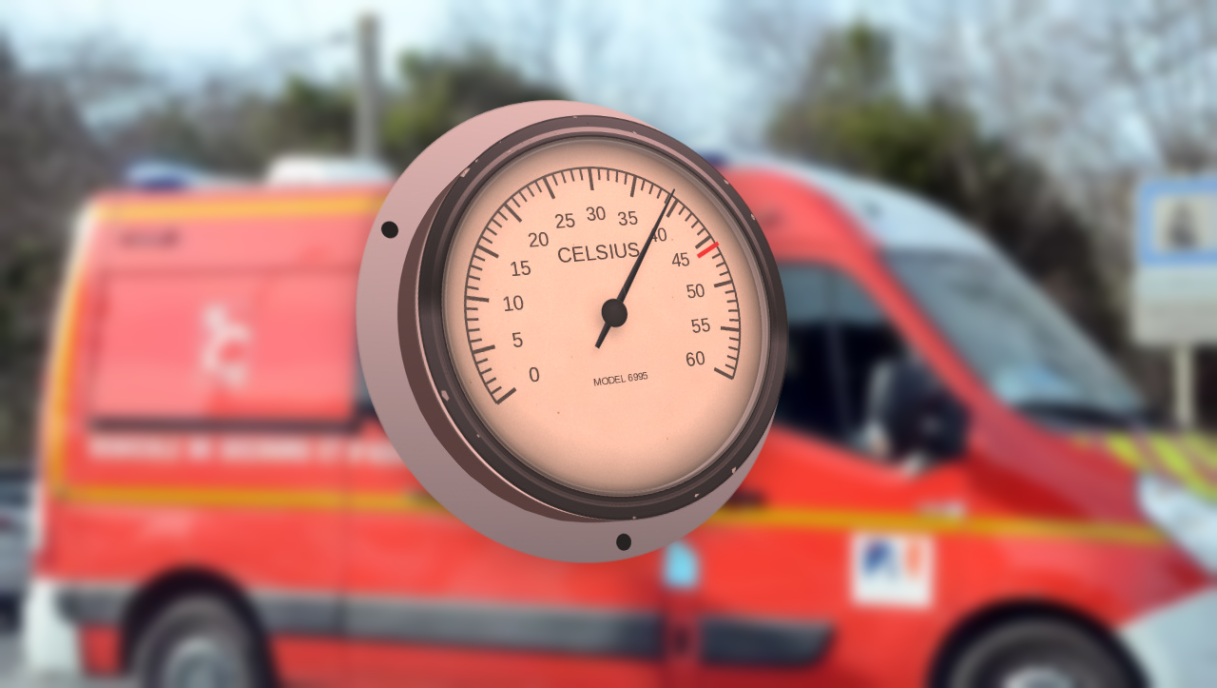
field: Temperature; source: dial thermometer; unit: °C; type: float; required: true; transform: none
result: 39 °C
